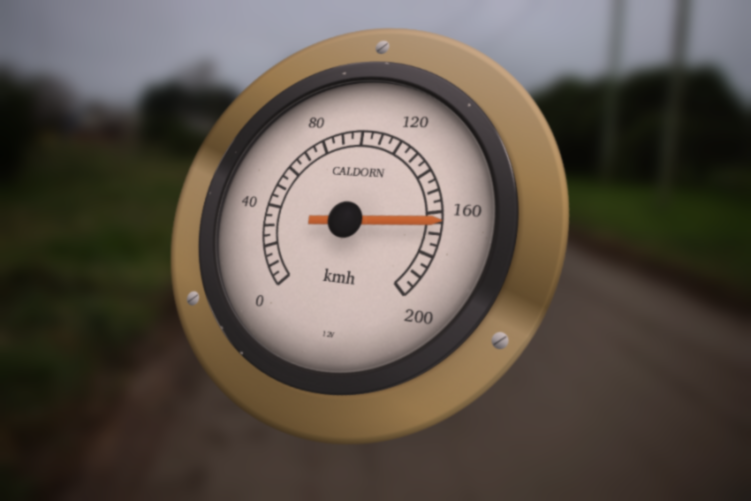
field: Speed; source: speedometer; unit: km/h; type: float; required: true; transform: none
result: 165 km/h
